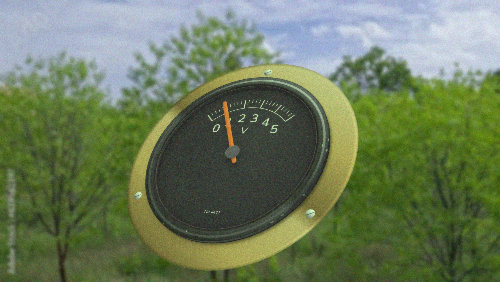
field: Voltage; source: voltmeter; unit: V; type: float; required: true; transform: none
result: 1 V
